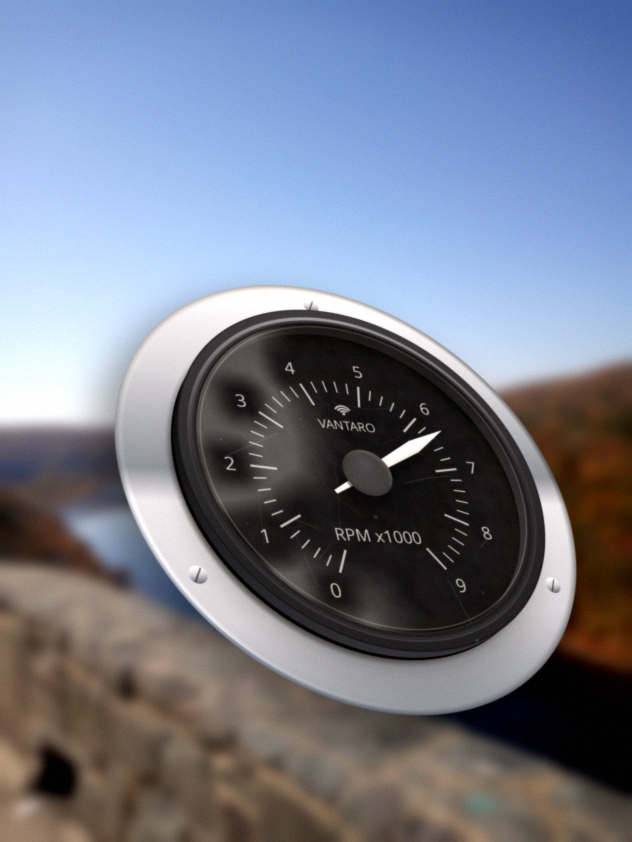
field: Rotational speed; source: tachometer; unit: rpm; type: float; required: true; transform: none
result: 6400 rpm
